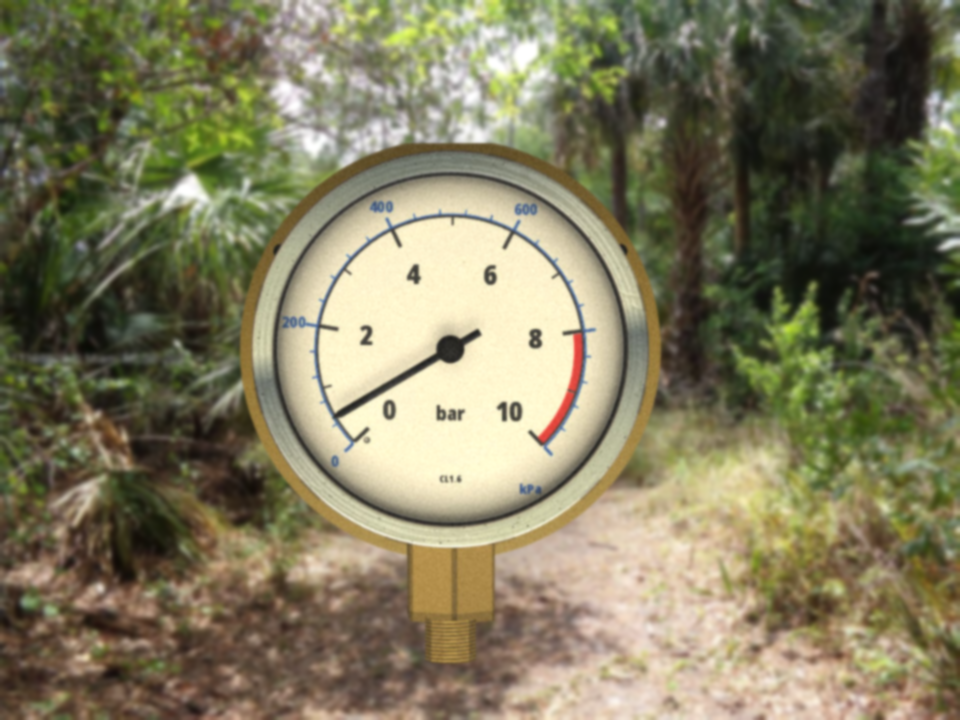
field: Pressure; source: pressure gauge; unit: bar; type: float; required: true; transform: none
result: 0.5 bar
